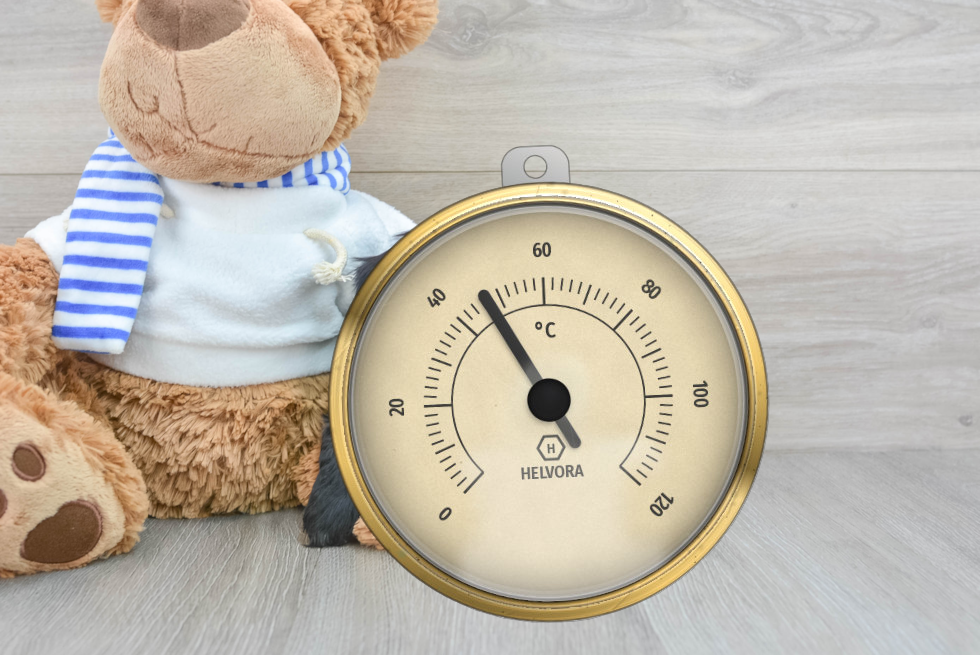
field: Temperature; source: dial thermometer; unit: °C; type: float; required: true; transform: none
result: 47 °C
